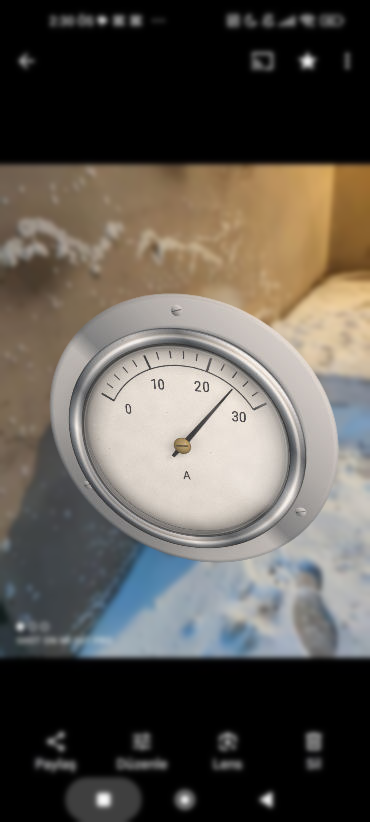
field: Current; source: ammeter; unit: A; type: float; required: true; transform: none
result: 25 A
